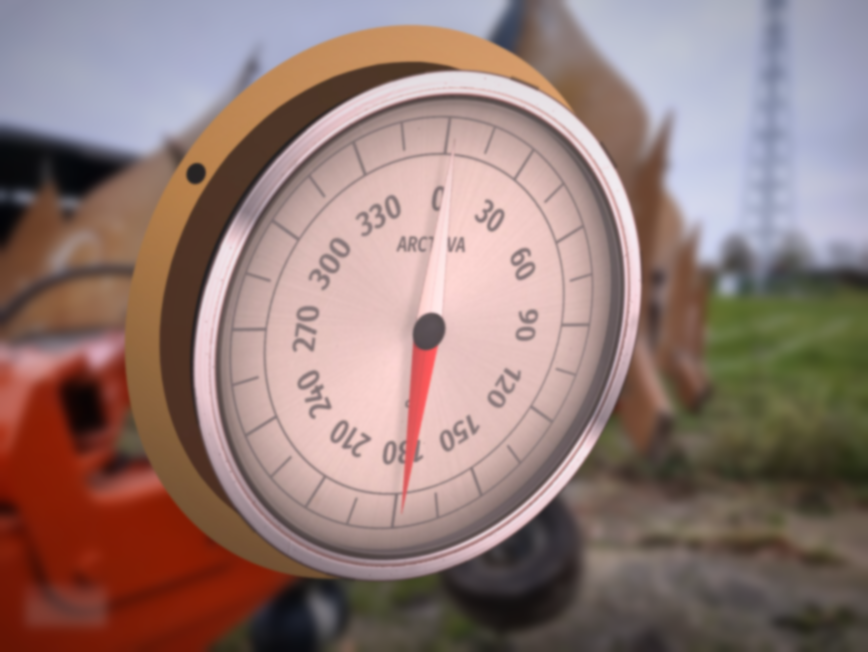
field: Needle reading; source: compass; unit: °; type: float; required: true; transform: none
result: 180 °
